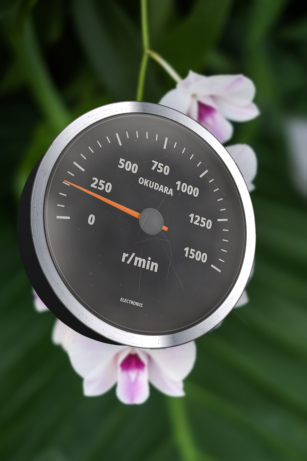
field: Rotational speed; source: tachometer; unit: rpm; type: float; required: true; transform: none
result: 150 rpm
